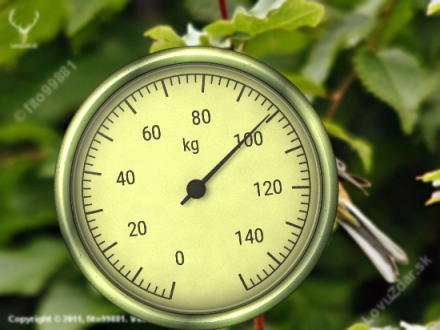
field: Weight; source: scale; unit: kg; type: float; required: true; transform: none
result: 99 kg
